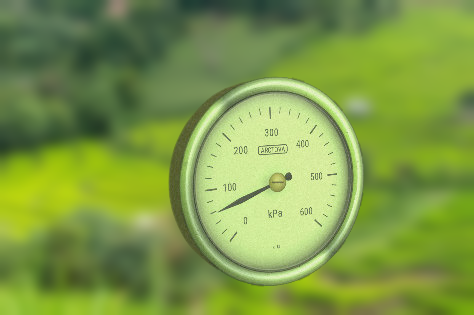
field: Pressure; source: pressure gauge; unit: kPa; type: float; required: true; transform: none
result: 60 kPa
